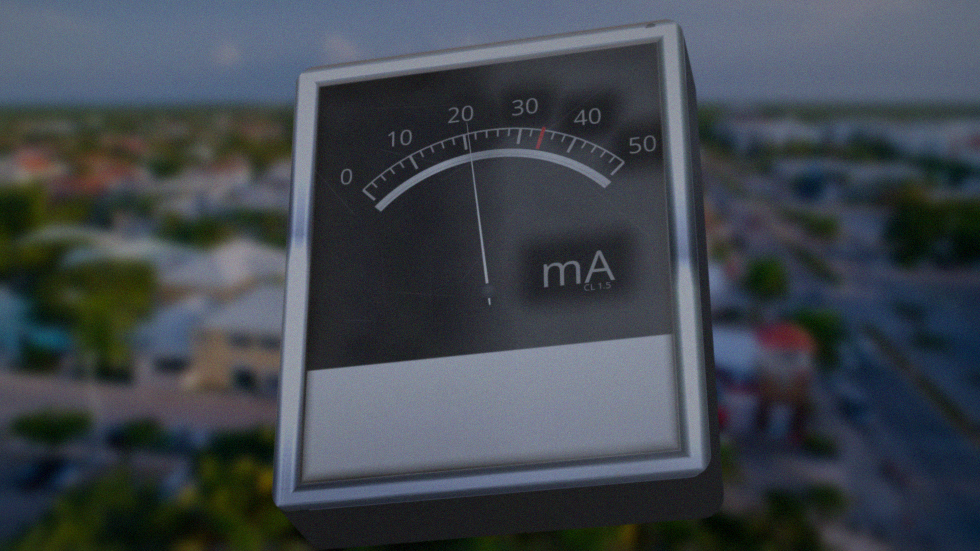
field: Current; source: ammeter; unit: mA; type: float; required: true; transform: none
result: 21 mA
